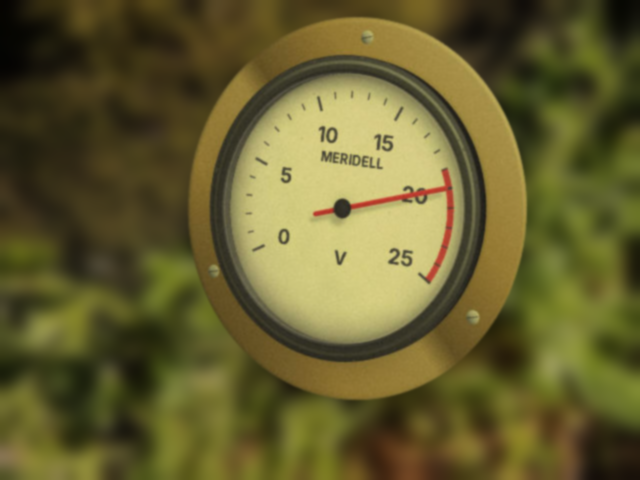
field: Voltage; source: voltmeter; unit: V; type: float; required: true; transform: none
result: 20 V
